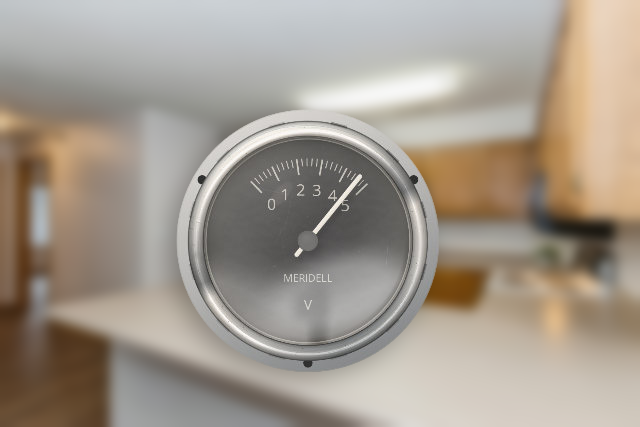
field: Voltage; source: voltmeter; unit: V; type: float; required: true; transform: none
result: 4.6 V
